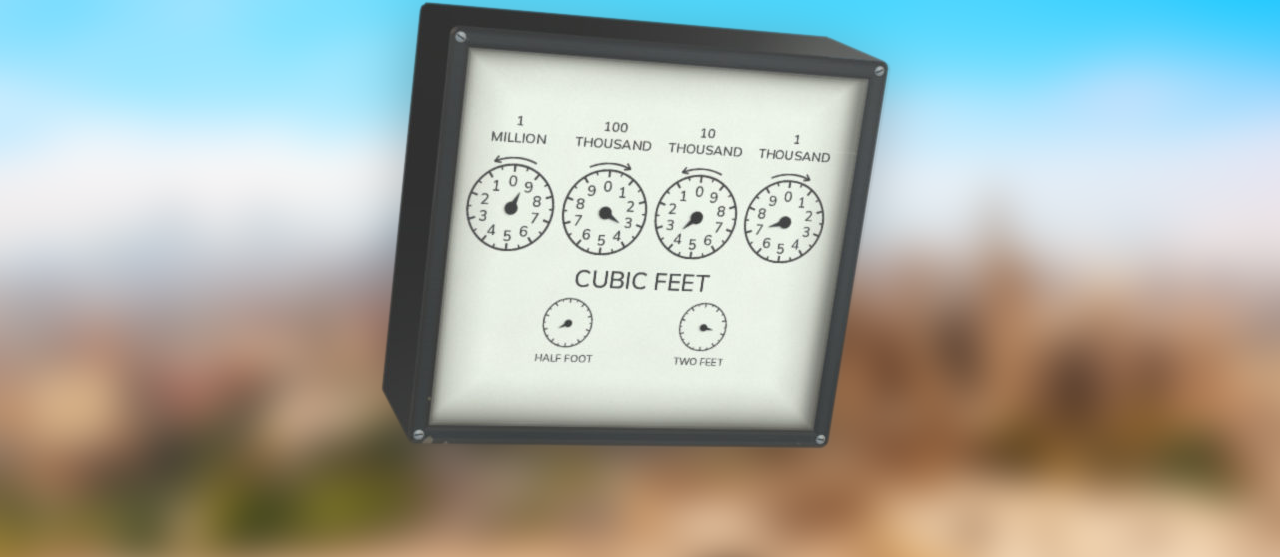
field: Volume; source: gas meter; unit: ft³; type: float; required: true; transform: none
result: 933700 ft³
